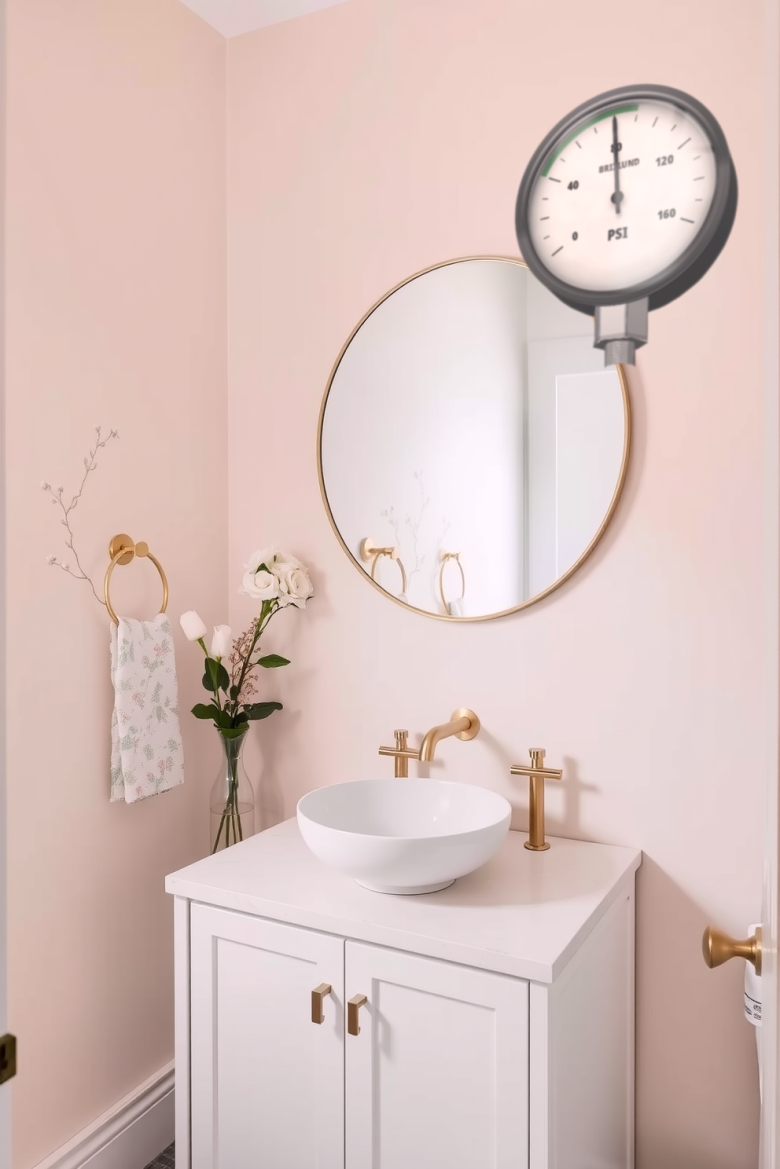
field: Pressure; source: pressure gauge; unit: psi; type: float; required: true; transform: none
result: 80 psi
